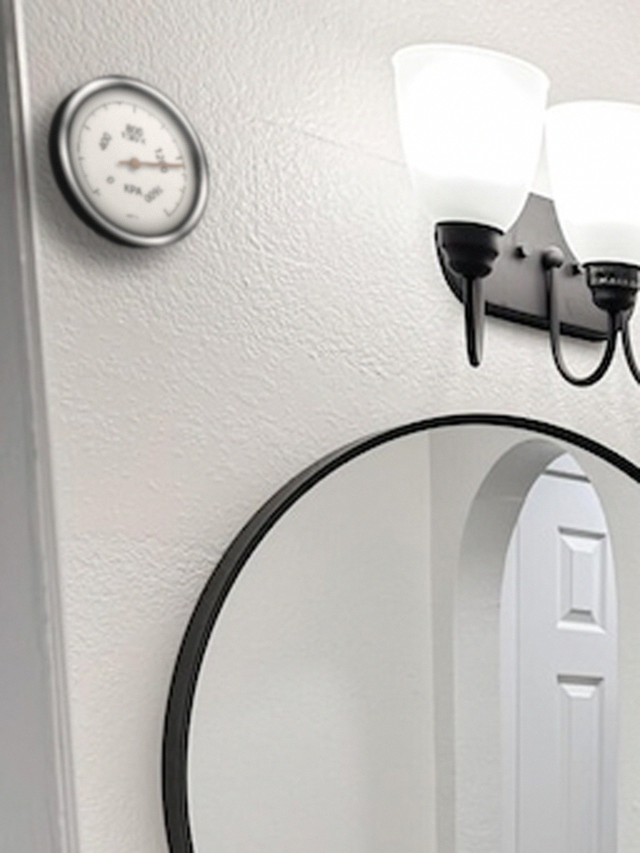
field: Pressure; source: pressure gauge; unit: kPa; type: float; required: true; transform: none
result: 1250 kPa
